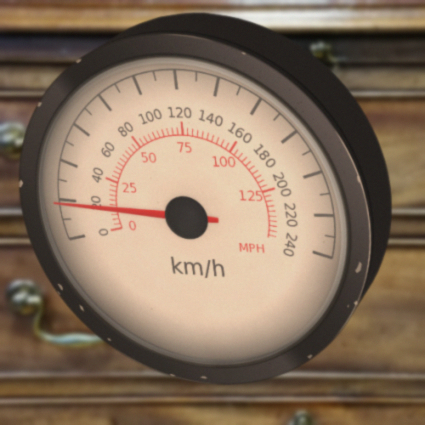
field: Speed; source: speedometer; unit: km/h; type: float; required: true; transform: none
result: 20 km/h
